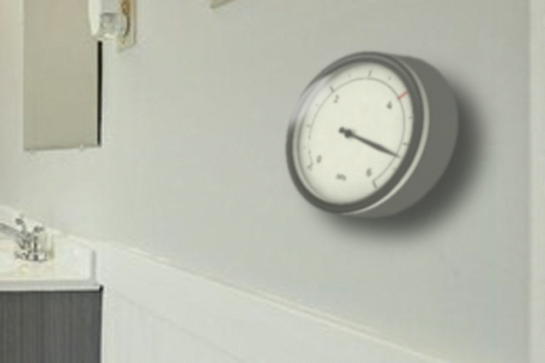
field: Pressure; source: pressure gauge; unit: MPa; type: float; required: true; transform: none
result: 5.25 MPa
